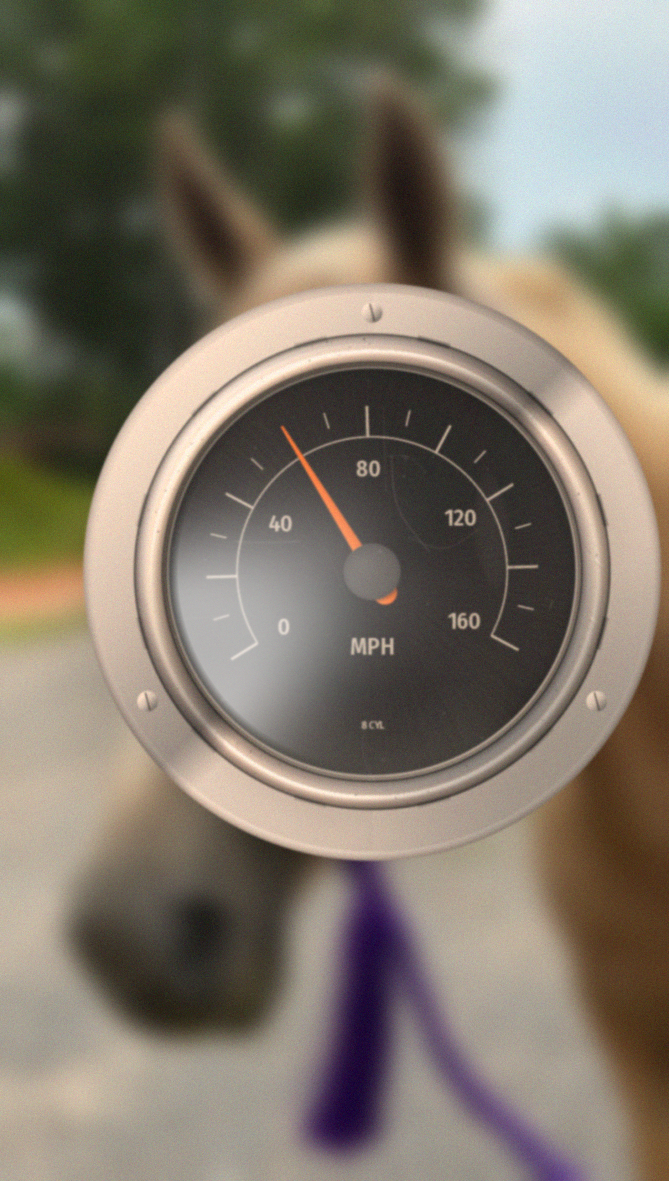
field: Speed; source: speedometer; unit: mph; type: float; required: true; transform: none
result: 60 mph
